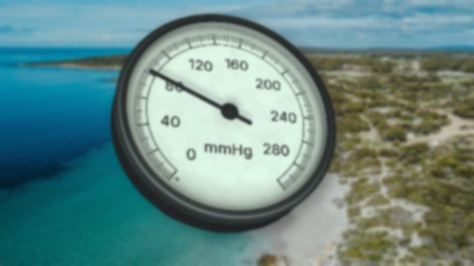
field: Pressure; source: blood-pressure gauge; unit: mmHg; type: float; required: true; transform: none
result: 80 mmHg
